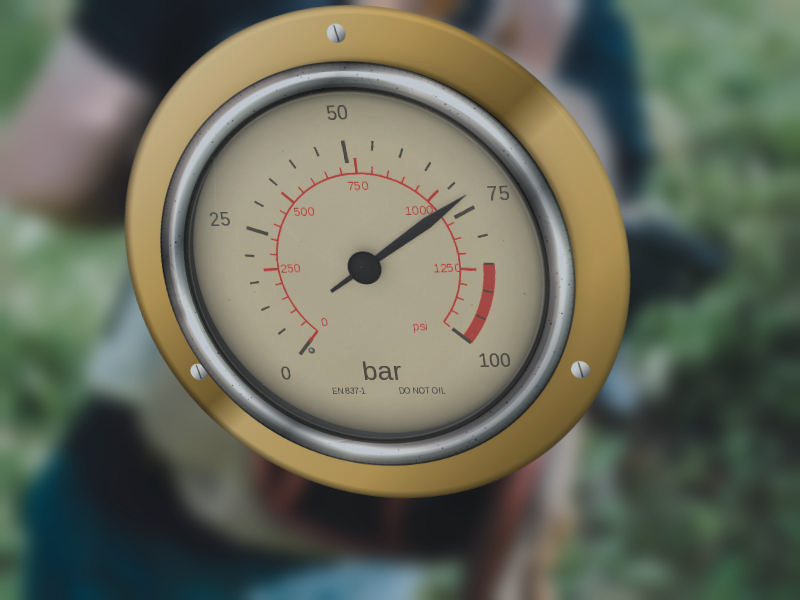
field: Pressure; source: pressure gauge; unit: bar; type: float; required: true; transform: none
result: 72.5 bar
